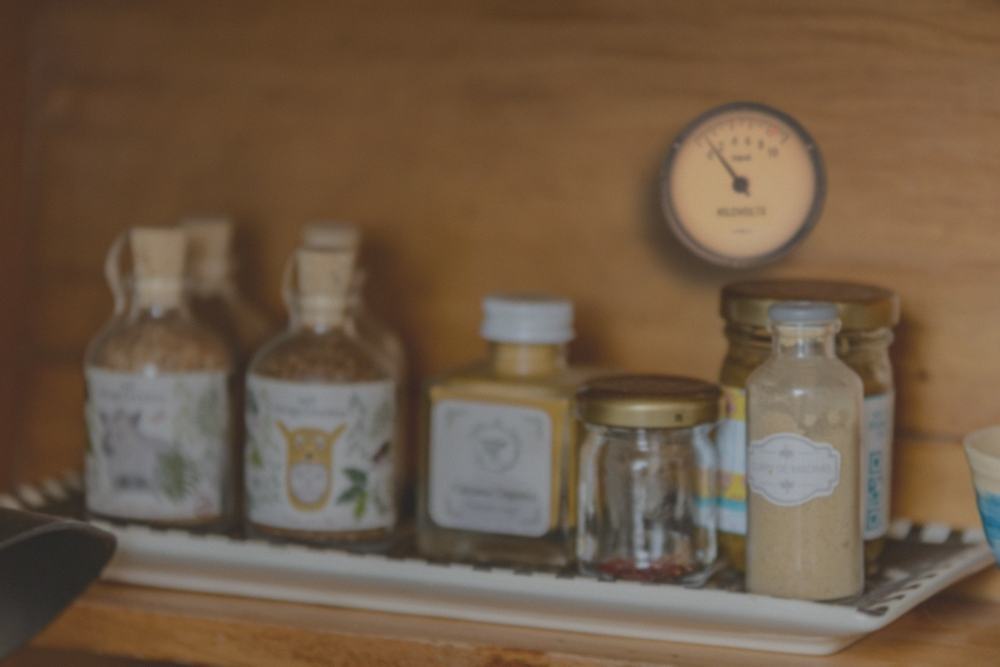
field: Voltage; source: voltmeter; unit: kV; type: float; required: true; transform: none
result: 1 kV
